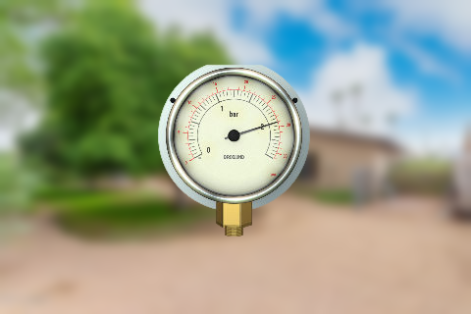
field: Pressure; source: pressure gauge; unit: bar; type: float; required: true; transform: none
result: 2 bar
